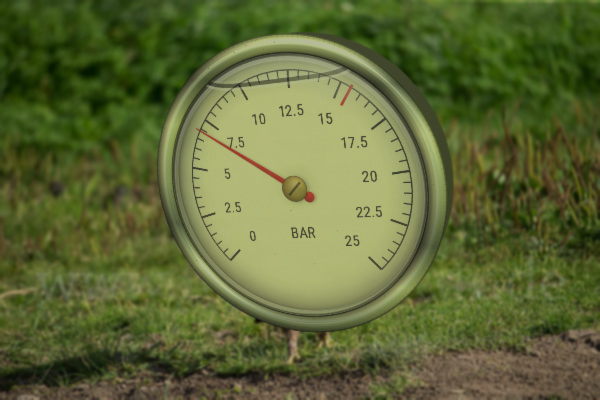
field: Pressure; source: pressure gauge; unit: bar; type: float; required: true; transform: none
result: 7 bar
